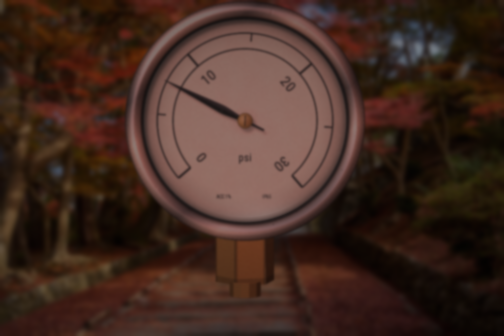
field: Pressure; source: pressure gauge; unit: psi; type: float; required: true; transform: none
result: 7.5 psi
